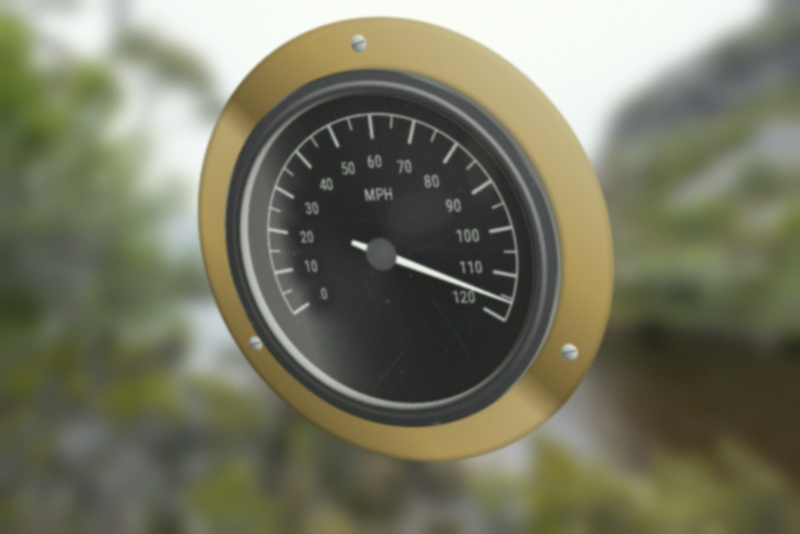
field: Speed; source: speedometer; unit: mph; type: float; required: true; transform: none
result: 115 mph
